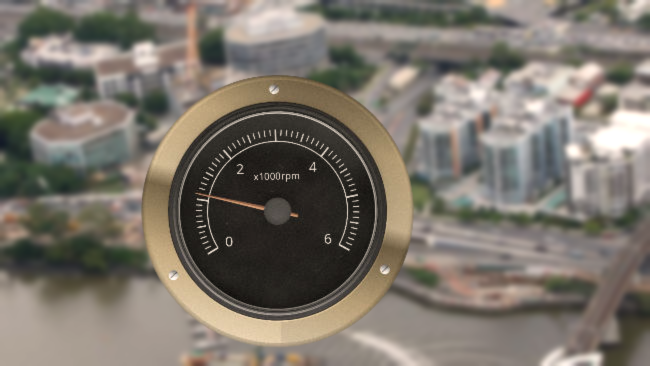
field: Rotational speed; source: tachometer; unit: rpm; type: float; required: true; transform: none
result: 1100 rpm
